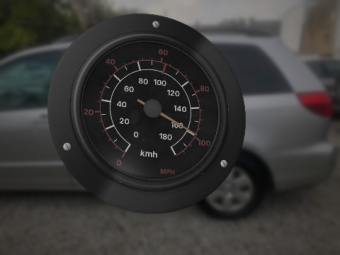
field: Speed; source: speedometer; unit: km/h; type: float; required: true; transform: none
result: 160 km/h
